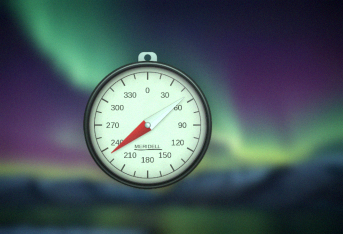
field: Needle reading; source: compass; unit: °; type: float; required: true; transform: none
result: 232.5 °
